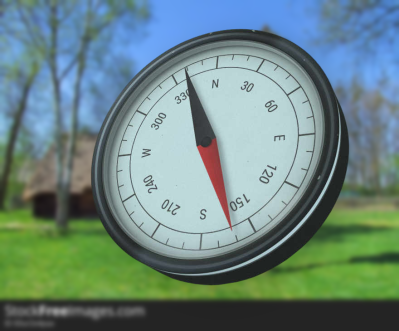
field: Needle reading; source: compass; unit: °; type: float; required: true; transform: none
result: 160 °
